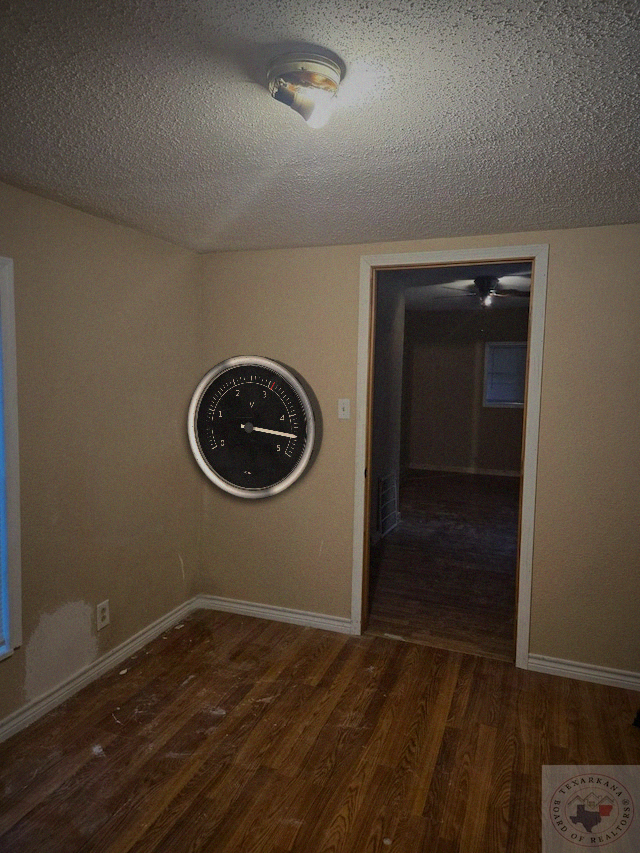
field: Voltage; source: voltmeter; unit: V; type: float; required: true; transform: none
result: 4.5 V
